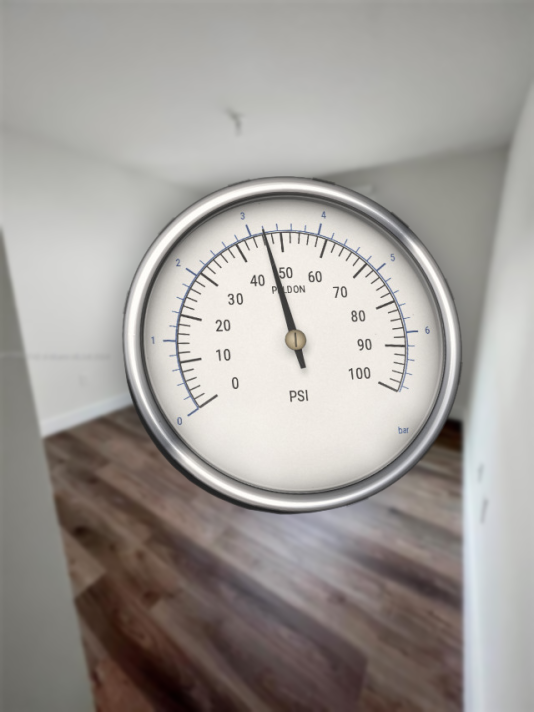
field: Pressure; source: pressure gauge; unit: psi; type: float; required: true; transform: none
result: 46 psi
